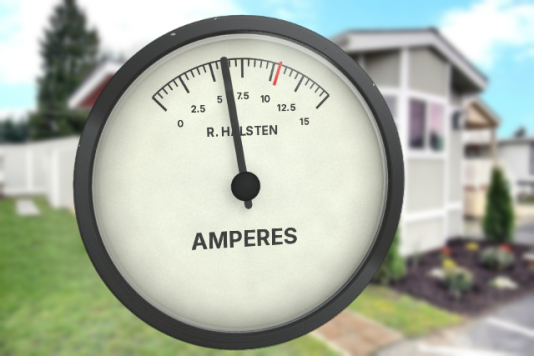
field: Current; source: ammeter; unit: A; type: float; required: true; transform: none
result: 6 A
